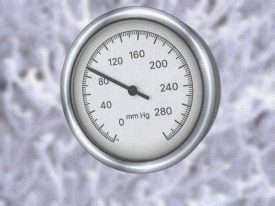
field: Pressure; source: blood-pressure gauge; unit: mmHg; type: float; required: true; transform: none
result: 90 mmHg
